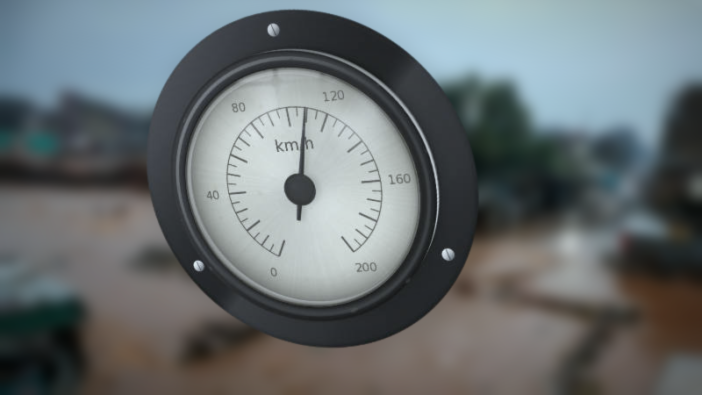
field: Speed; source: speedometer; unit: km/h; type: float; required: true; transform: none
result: 110 km/h
